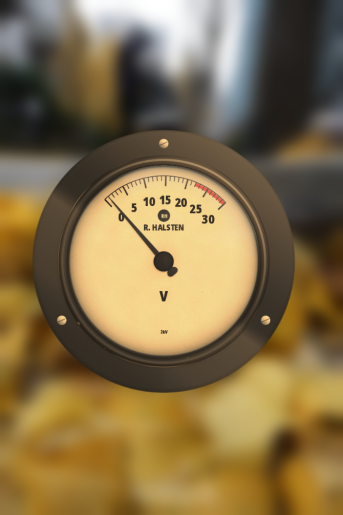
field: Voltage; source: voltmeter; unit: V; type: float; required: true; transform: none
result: 1 V
